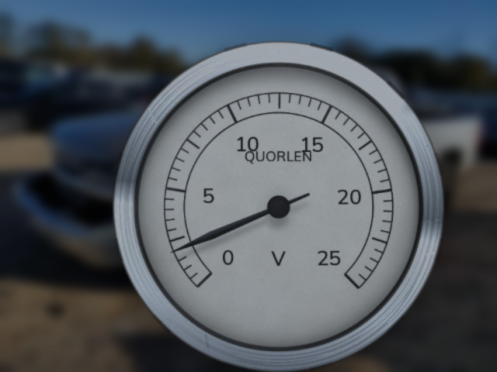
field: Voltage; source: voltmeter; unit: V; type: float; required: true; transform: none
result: 2 V
